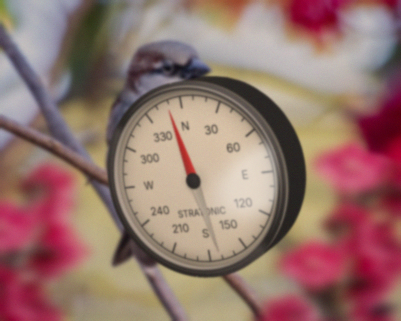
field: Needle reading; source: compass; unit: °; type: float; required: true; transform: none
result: 350 °
